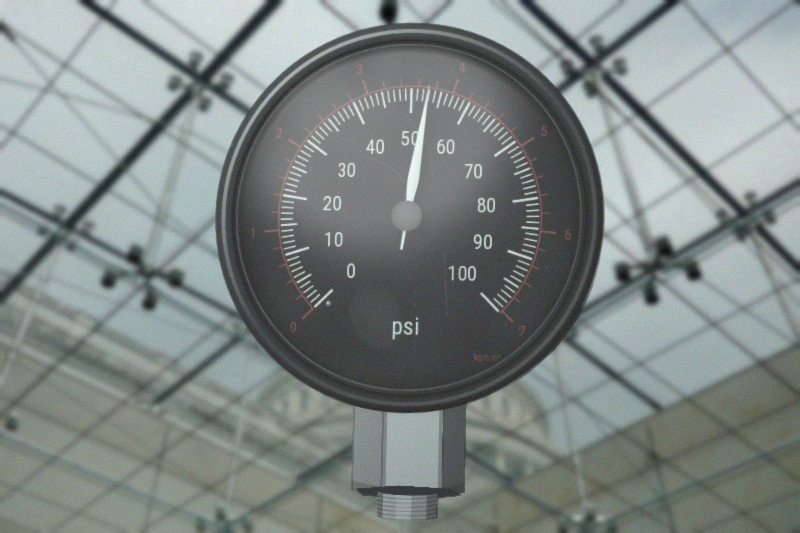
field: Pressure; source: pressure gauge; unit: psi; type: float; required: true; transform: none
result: 53 psi
